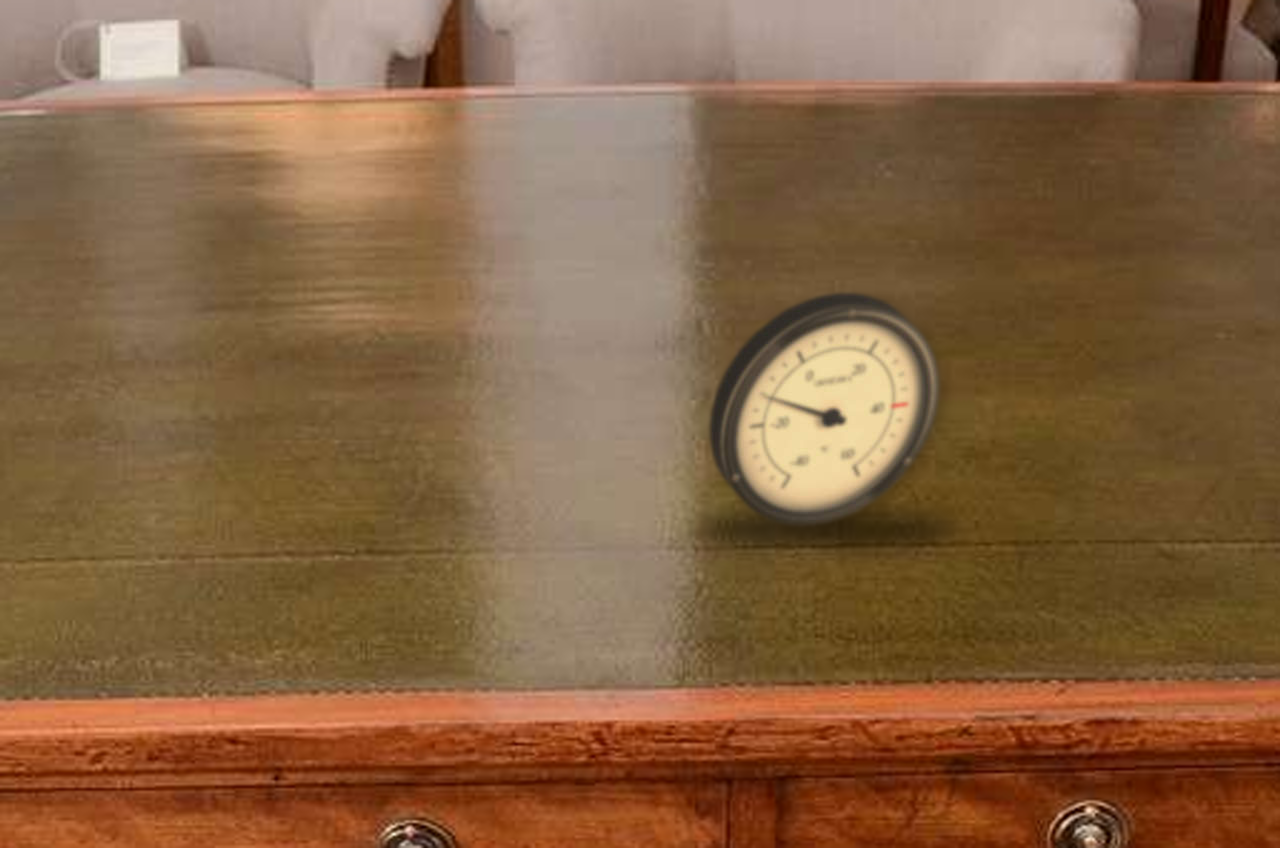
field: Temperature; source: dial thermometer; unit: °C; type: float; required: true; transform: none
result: -12 °C
